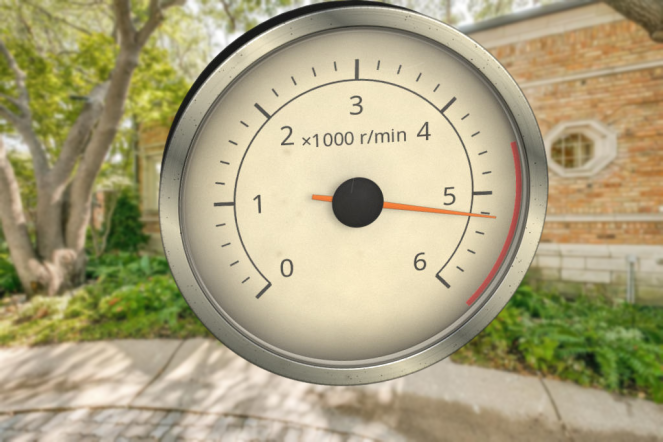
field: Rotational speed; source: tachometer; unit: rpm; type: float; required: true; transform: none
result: 5200 rpm
